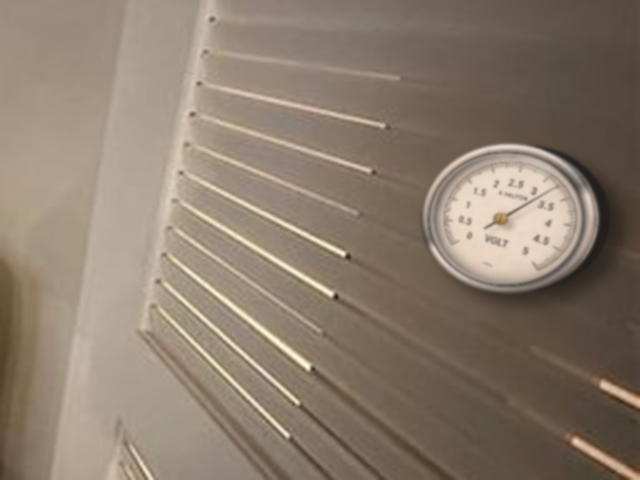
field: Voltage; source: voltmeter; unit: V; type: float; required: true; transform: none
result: 3.25 V
